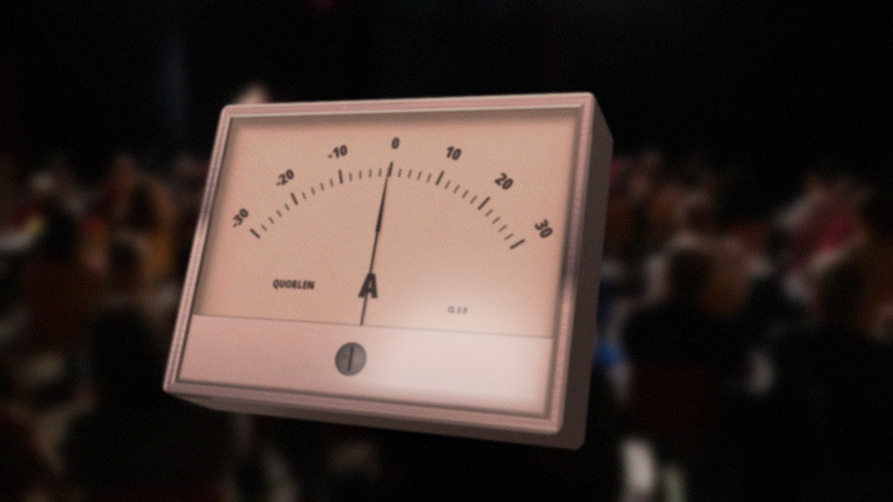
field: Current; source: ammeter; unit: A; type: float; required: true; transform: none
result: 0 A
